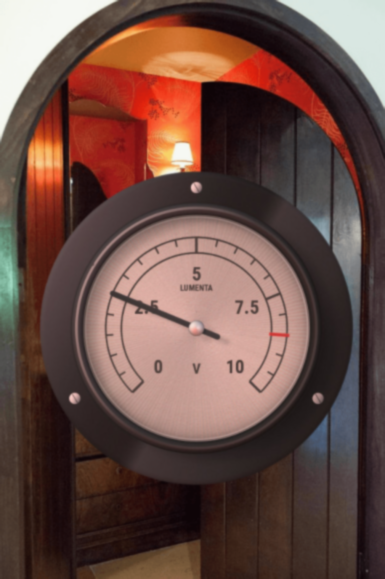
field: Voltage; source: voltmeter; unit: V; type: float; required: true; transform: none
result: 2.5 V
